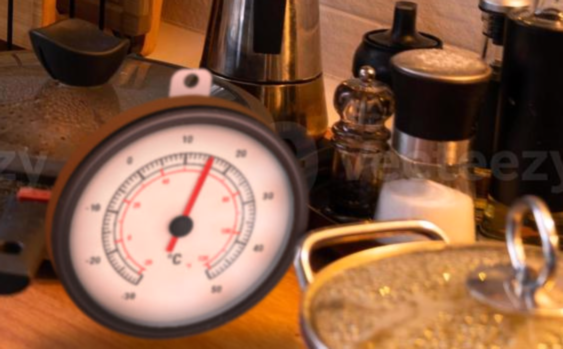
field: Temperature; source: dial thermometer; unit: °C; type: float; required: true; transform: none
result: 15 °C
